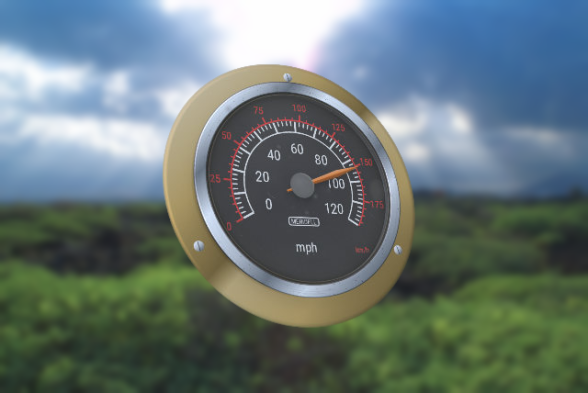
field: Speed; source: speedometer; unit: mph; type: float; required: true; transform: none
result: 94 mph
